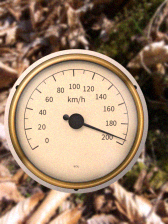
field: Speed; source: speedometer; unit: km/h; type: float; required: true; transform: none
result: 195 km/h
